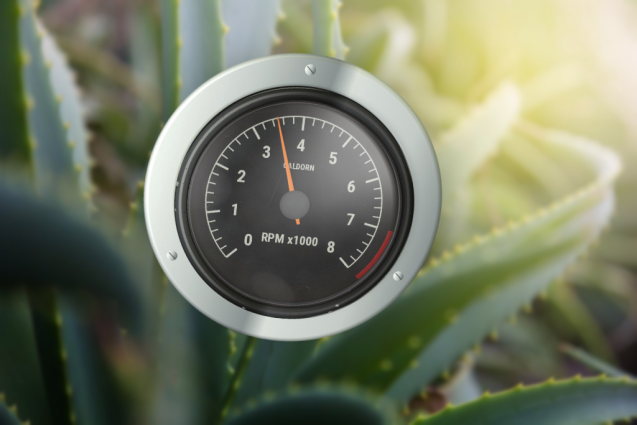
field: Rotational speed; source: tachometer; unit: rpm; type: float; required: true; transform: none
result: 3500 rpm
